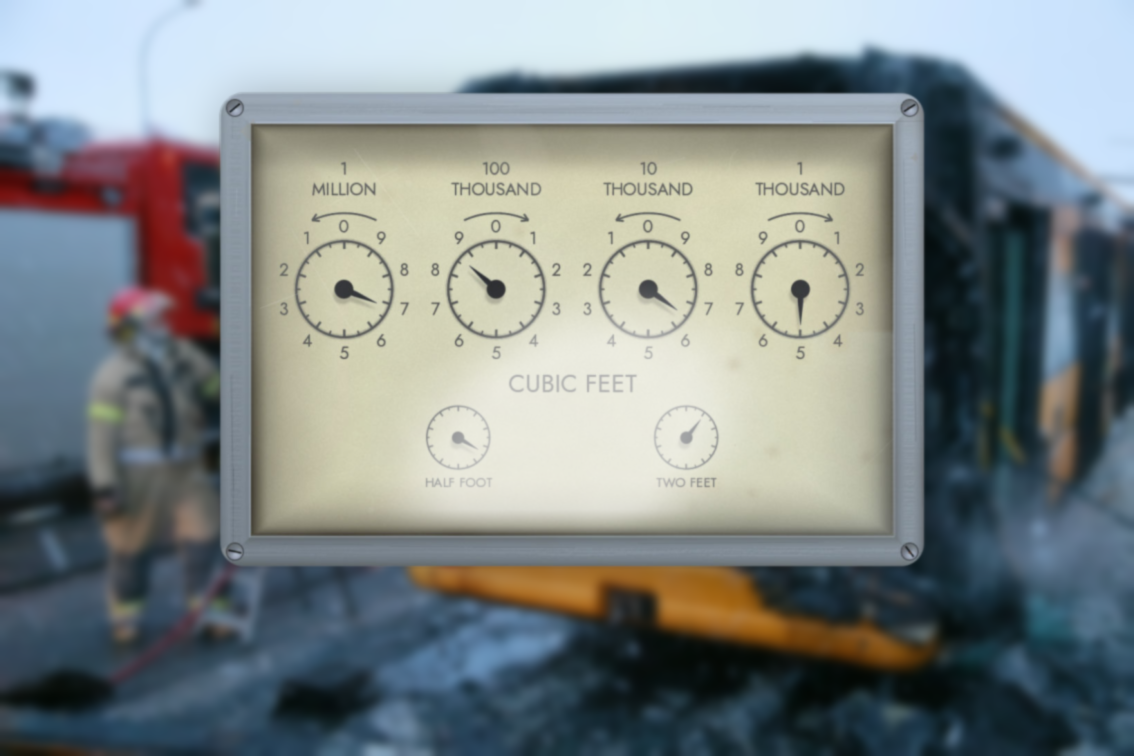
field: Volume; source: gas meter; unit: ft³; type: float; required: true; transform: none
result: 686500 ft³
